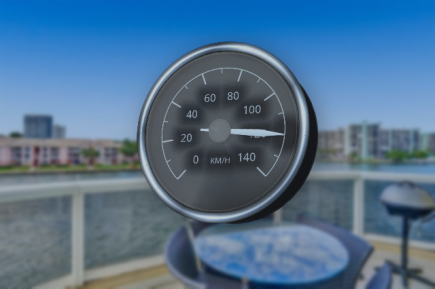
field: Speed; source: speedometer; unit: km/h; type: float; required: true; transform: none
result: 120 km/h
